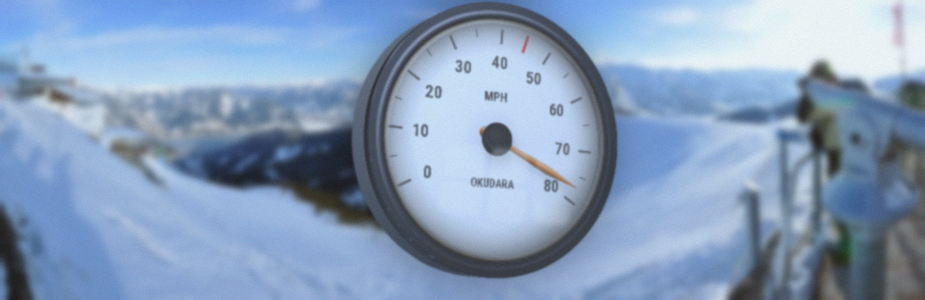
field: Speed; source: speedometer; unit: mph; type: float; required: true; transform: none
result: 77.5 mph
